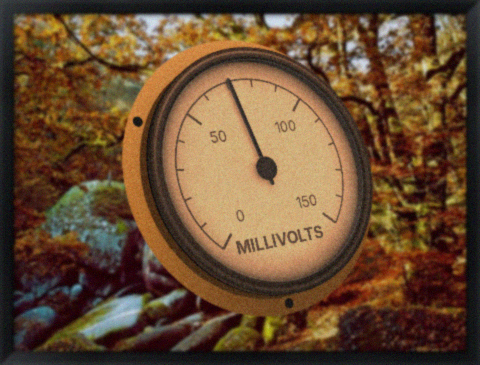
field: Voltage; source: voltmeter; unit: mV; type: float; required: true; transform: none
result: 70 mV
